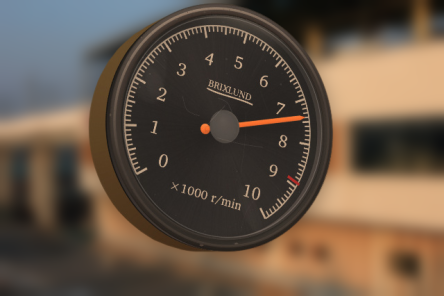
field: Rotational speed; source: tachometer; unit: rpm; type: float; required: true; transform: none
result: 7400 rpm
